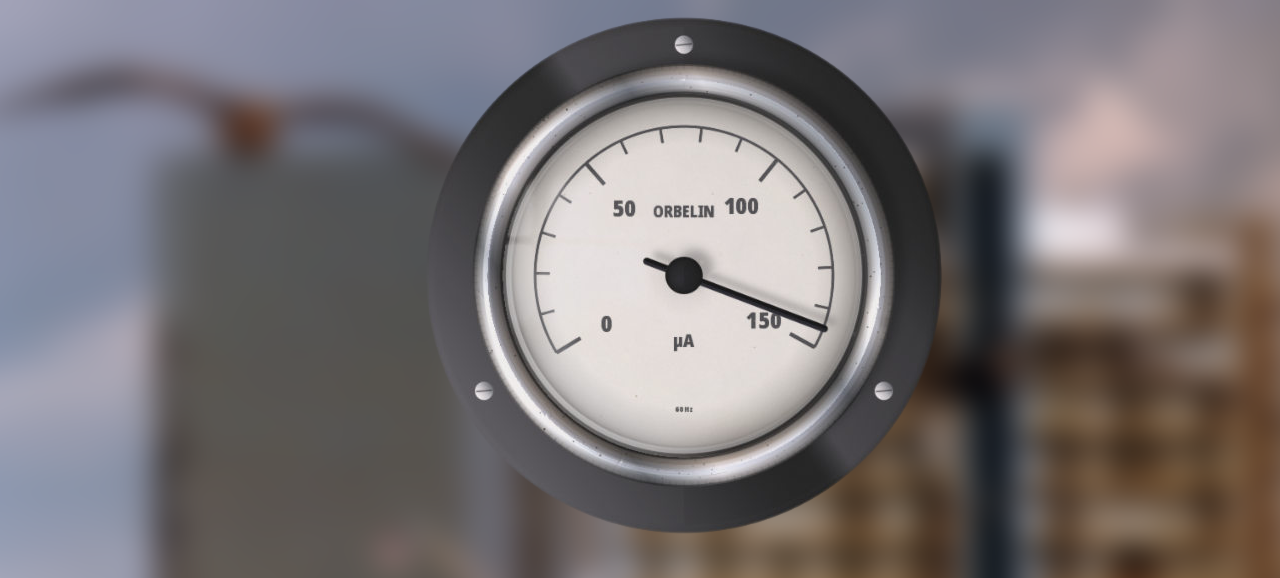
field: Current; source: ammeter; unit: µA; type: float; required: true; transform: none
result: 145 µA
